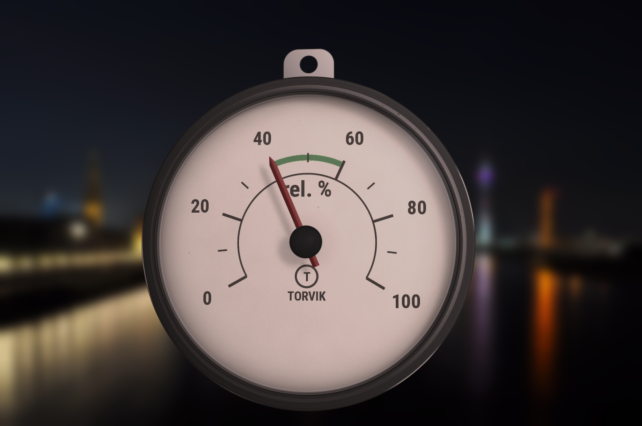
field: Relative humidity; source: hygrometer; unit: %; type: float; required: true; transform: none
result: 40 %
